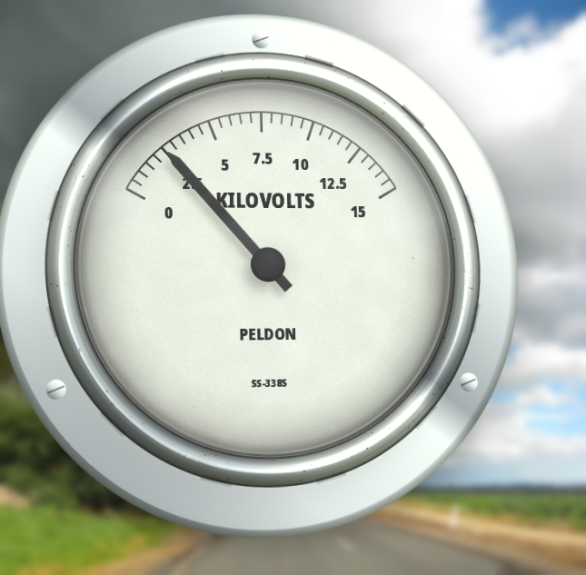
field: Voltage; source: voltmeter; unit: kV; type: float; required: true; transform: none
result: 2.5 kV
